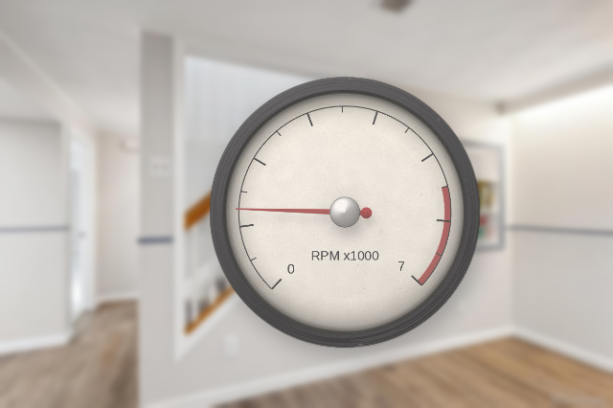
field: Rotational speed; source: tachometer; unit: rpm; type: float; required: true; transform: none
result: 1250 rpm
